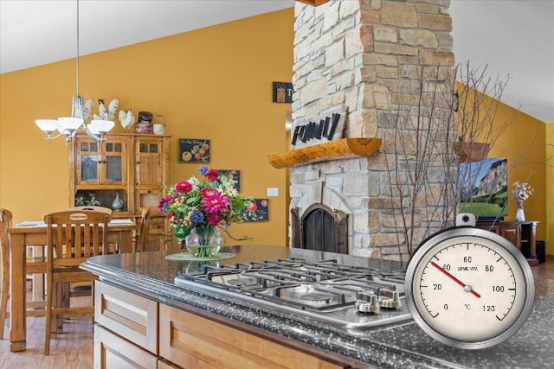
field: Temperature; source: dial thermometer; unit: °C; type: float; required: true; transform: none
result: 36 °C
